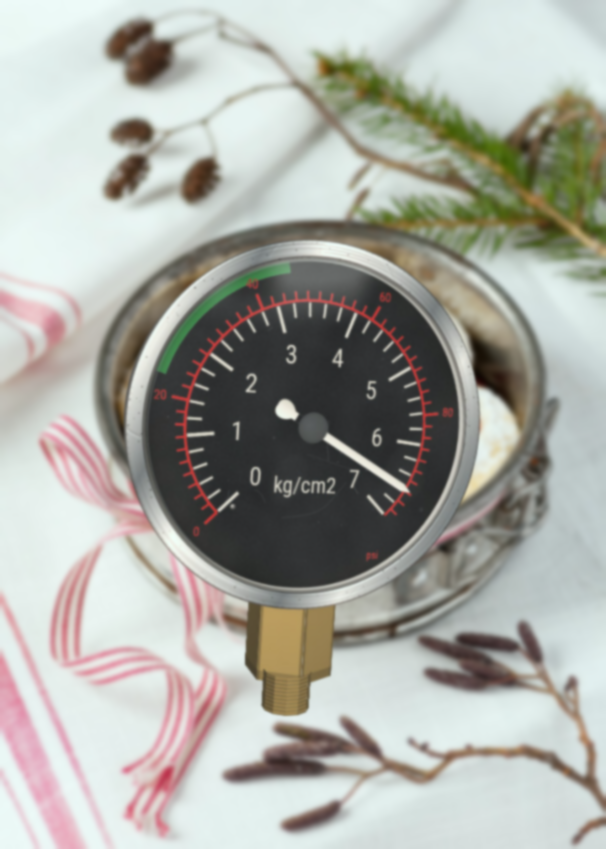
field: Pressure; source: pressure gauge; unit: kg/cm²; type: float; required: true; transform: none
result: 6.6 kg/cm²
